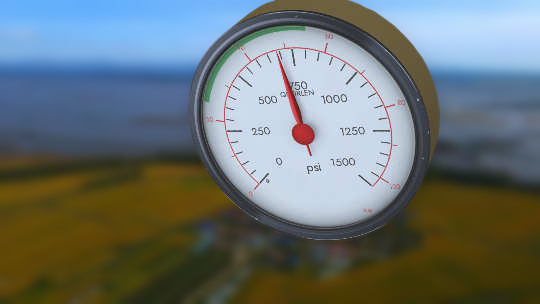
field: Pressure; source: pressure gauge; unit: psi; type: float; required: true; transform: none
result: 700 psi
